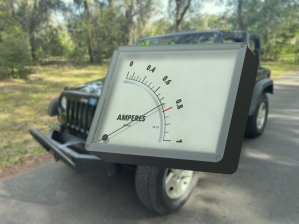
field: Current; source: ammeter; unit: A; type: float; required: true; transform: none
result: 0.75 A
